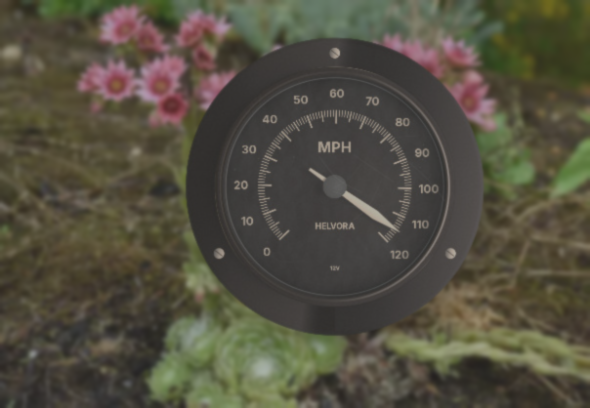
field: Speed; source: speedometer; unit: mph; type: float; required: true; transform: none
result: 115 mph
